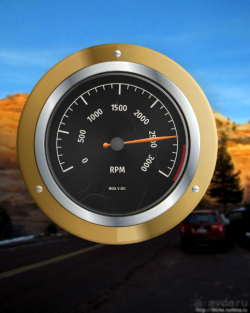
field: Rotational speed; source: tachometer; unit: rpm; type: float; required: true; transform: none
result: 2500 rpm
